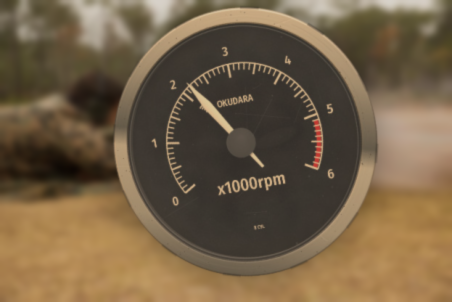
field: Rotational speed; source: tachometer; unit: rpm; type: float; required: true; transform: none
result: 2200 rpm
